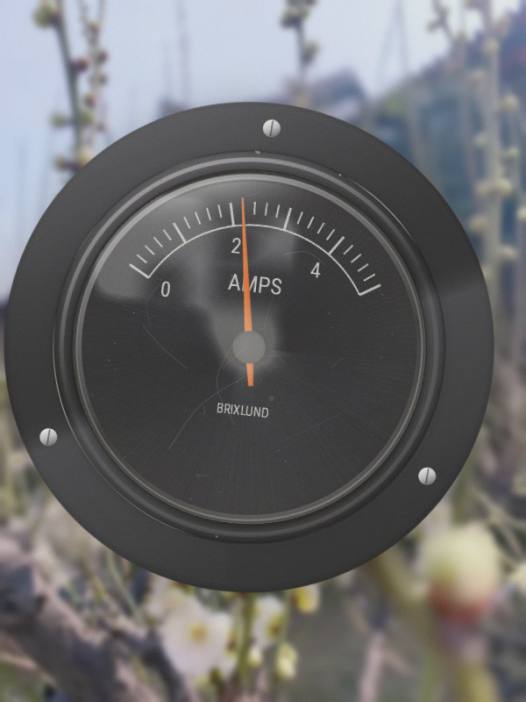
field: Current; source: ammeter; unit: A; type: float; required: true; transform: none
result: 2.2 A
